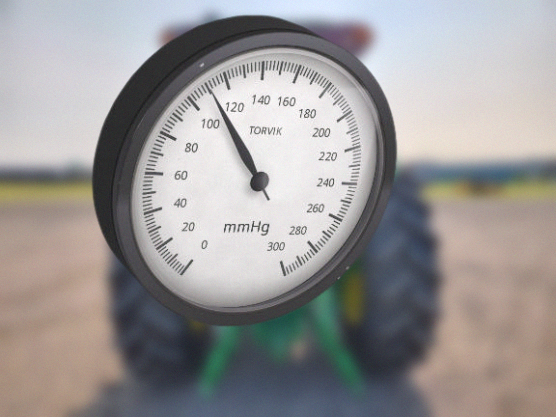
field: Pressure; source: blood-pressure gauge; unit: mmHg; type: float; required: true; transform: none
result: 110 mmHg
